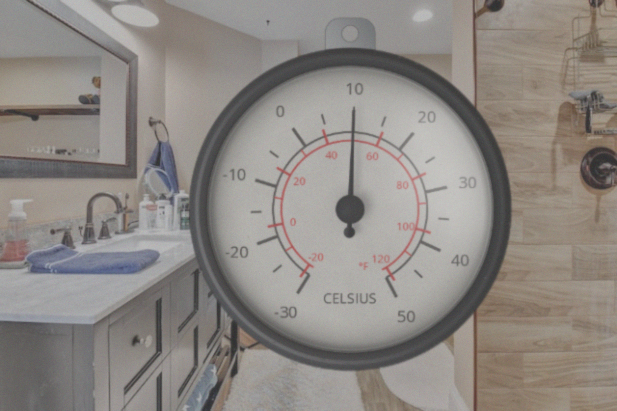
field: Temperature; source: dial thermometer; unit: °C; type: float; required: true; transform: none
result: 10 °C
